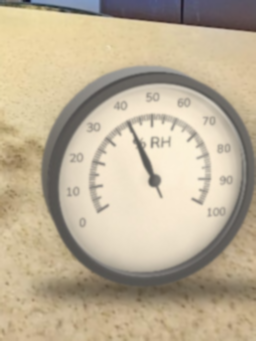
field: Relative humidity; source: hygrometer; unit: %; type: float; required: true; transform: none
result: 40 %
